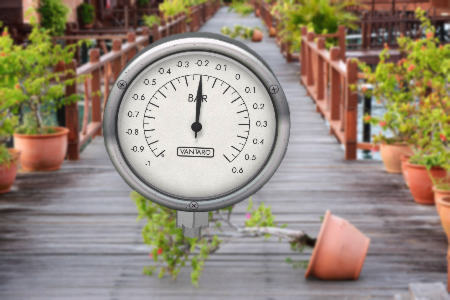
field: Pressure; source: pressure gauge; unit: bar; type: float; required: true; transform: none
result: -0.2 bar
